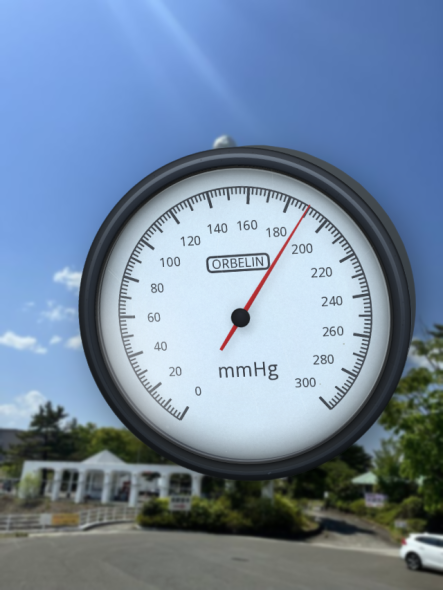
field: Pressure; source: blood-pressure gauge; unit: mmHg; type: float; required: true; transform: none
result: 190 mmHg
